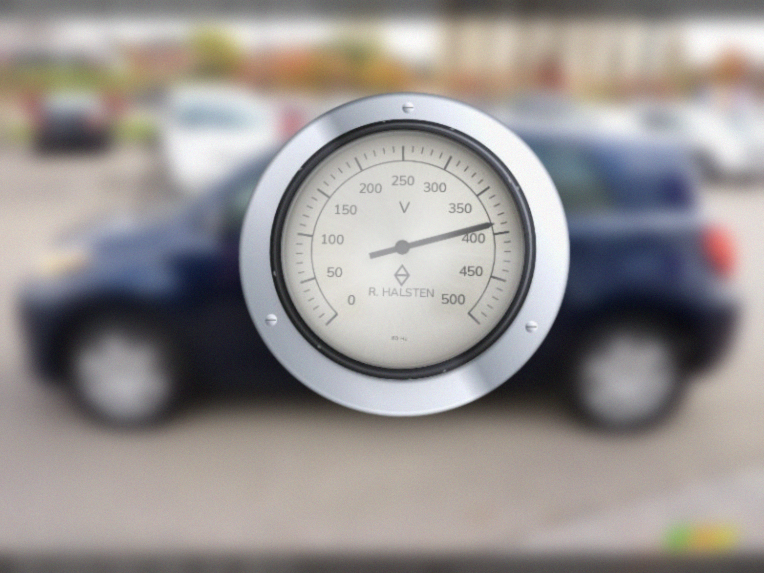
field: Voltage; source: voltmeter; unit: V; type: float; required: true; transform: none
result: 390 V
